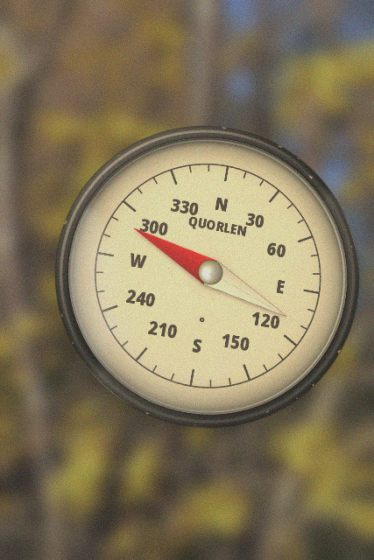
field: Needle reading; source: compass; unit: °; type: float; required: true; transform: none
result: 290 °
